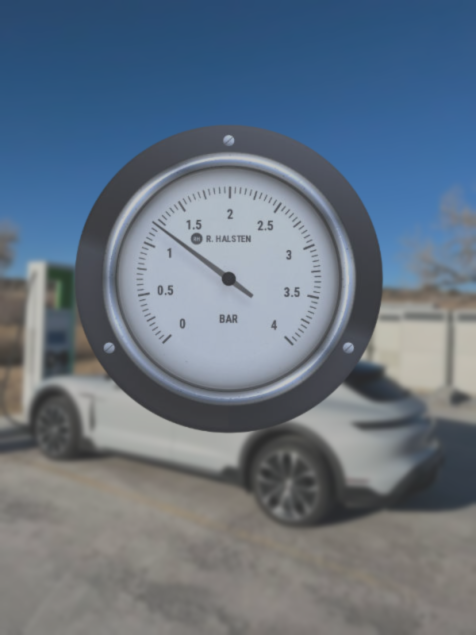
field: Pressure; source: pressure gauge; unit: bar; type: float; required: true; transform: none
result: 1.2 bar
